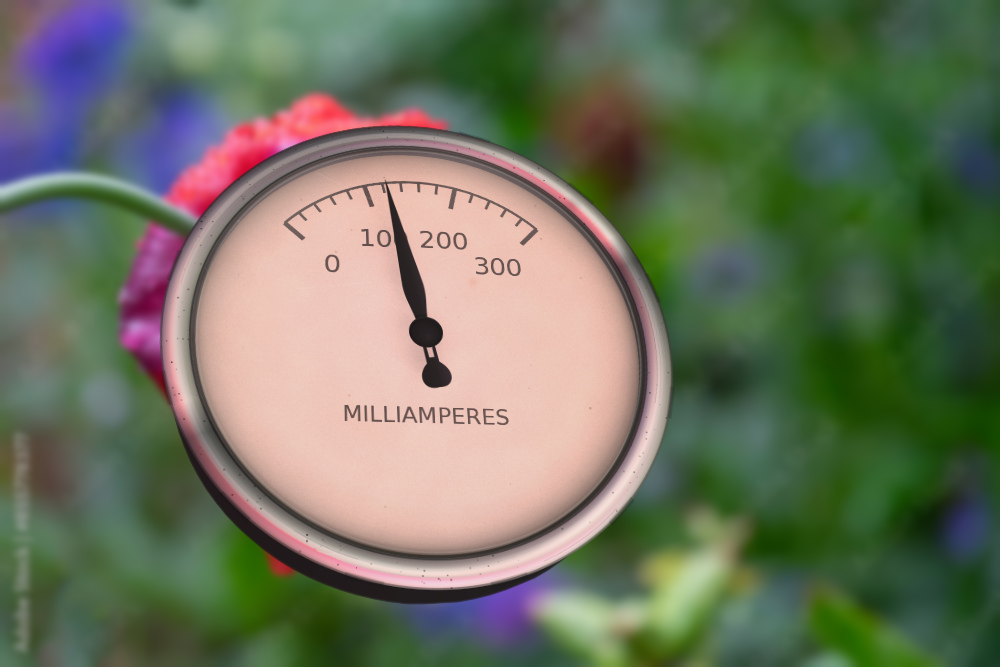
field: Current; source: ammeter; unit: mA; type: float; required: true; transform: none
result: 120 mA
